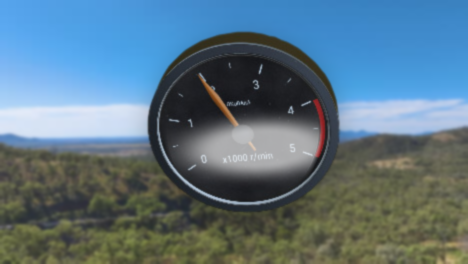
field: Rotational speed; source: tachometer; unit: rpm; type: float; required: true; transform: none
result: 2000 rpm
